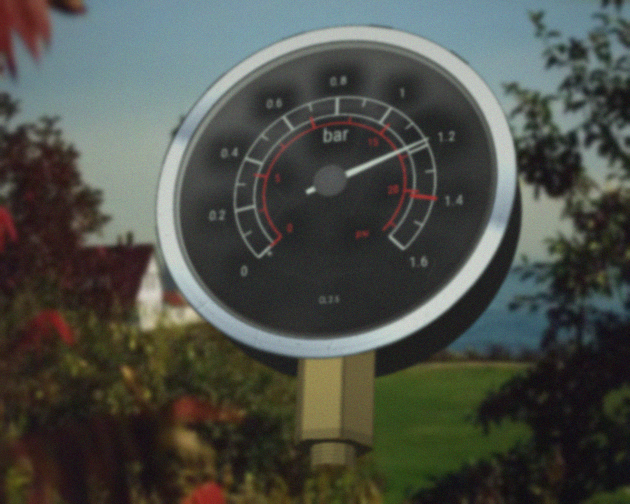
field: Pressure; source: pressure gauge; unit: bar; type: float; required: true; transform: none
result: 1.2 bar
